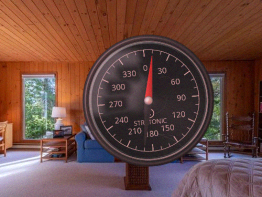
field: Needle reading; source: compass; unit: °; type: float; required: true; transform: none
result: 10 °
